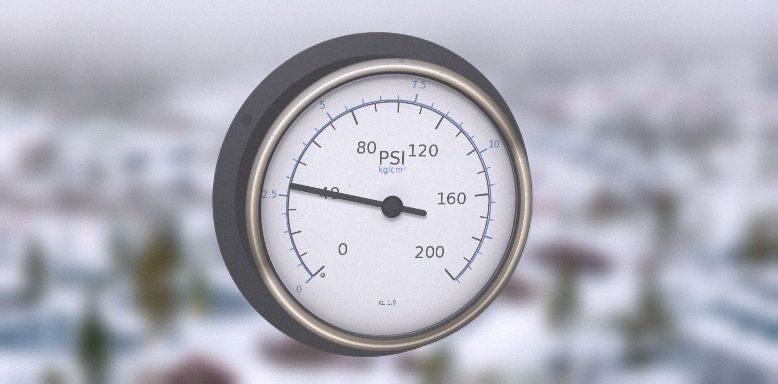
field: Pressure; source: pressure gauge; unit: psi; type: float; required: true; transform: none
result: 40 psi
